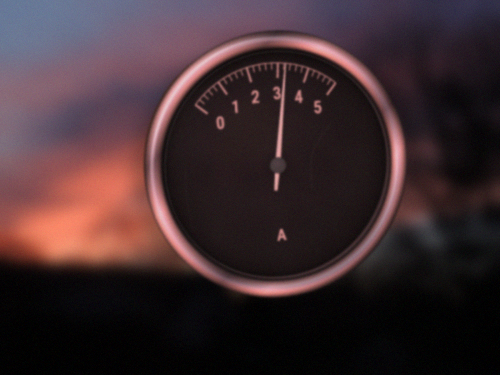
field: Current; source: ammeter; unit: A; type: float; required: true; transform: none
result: 3.2 A
